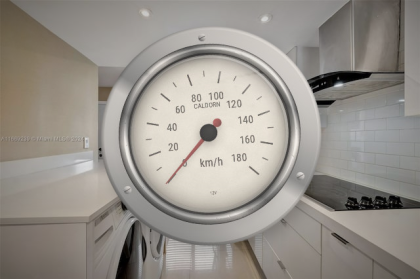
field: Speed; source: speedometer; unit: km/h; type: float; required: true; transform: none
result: 0 km/h
